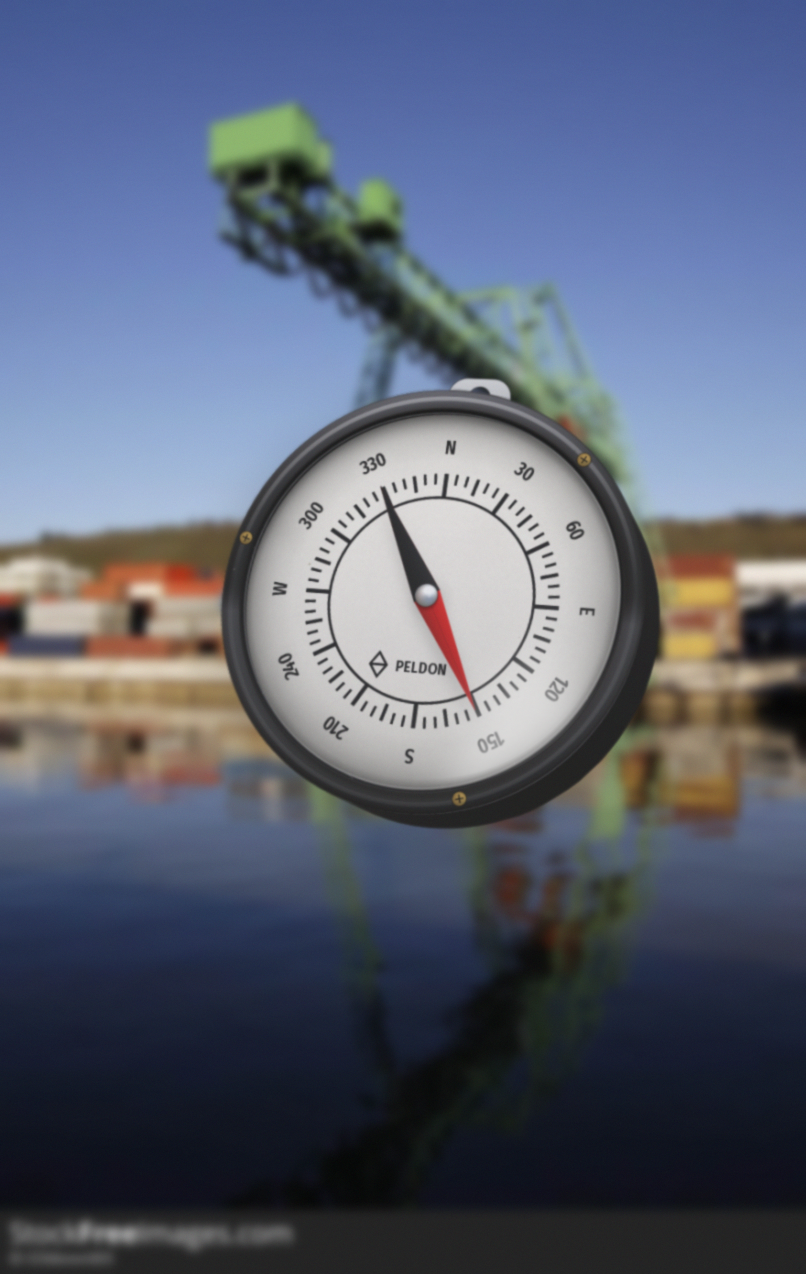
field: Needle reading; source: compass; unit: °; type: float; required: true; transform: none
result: 150 °
